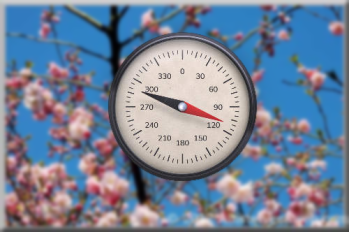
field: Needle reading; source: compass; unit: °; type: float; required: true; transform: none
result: 110 °
